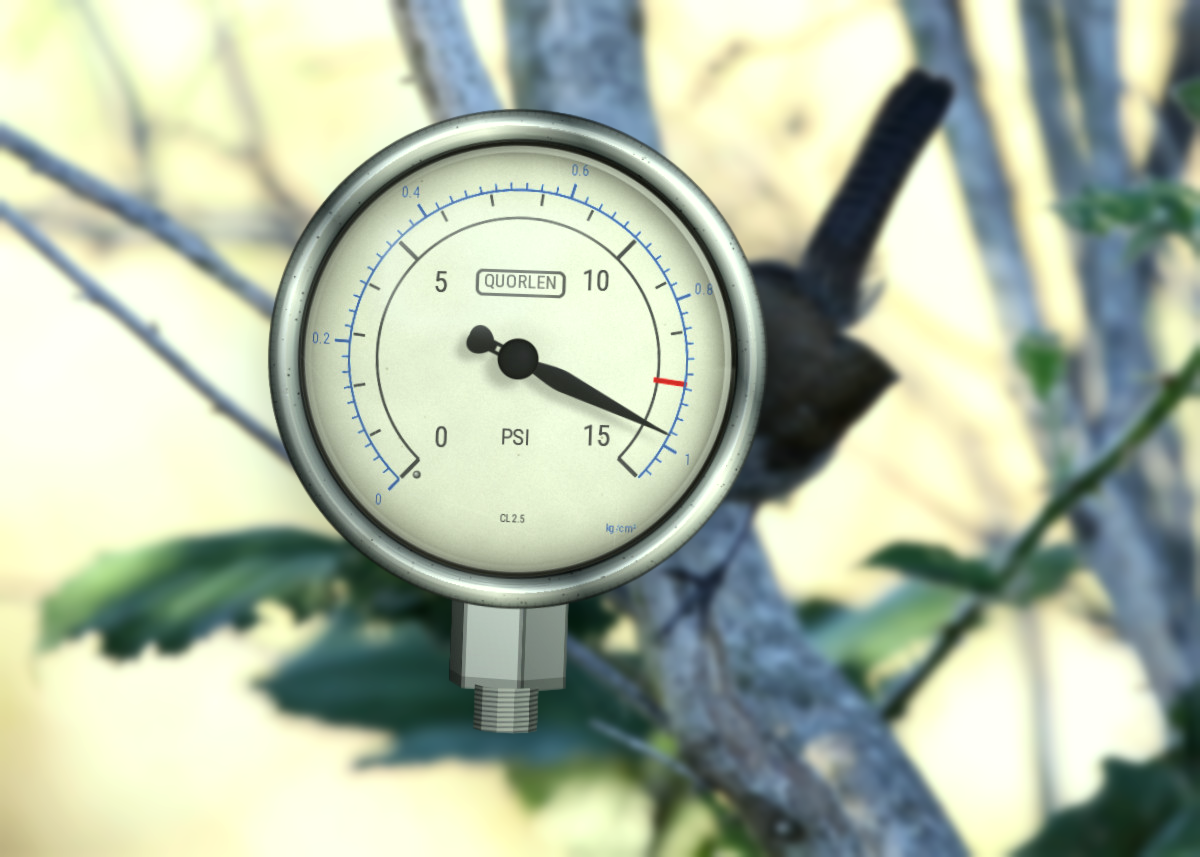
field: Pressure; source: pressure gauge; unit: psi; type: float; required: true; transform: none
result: 14 psi
